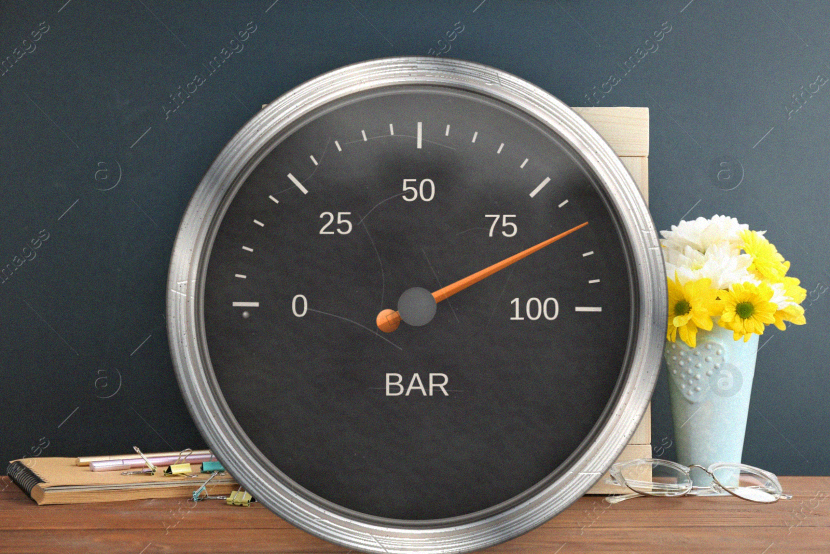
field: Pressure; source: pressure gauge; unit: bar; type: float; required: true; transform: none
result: 85 bar
